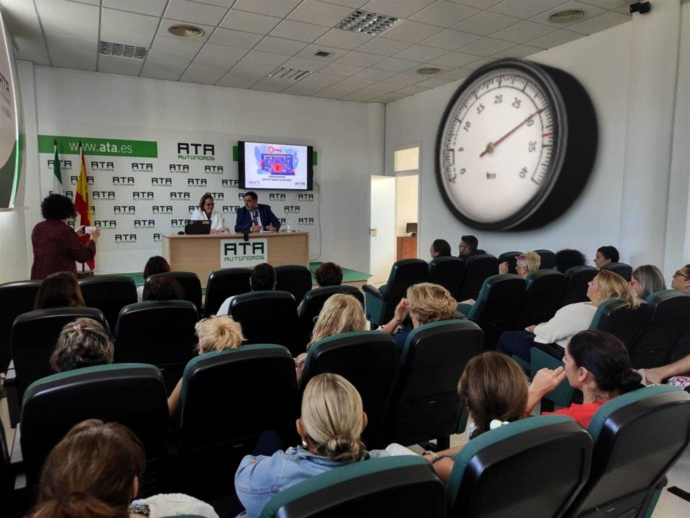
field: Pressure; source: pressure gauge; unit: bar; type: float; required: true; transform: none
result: 30 bar
